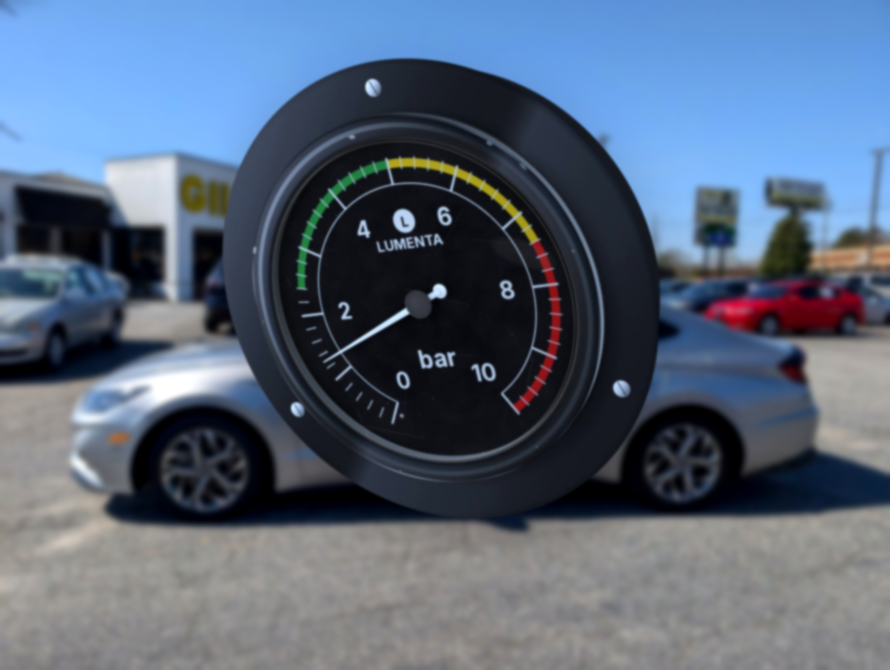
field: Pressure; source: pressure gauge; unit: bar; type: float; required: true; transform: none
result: 1.3 bar
